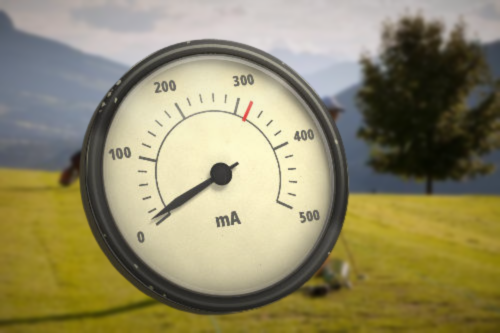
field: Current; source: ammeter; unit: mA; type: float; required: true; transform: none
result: 10 mA
